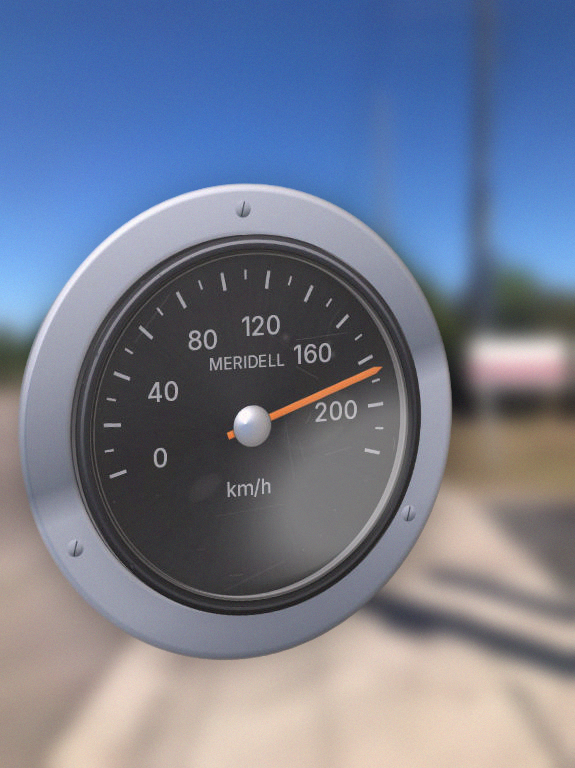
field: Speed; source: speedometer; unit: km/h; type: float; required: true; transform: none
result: 185 km/h
